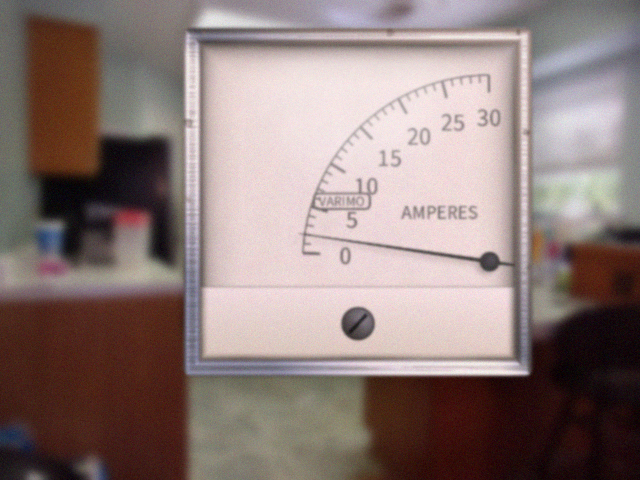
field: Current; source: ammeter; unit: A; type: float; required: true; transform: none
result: 2 A
